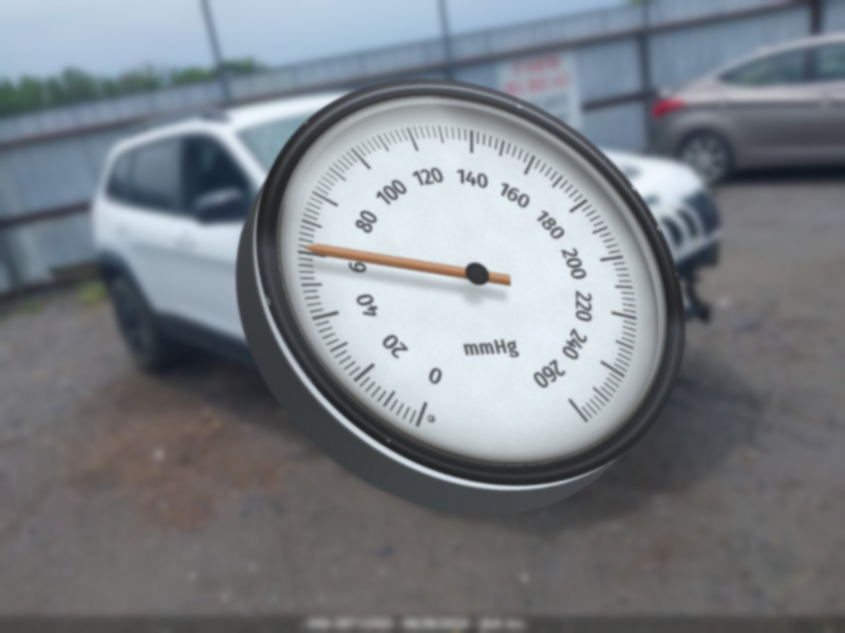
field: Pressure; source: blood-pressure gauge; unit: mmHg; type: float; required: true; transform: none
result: 60 mmHg
